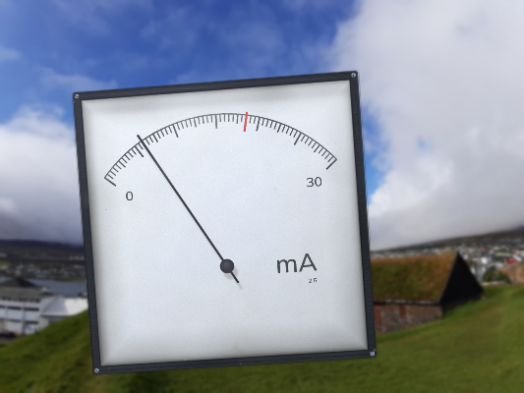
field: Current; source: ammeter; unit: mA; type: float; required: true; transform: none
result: 6 mA
